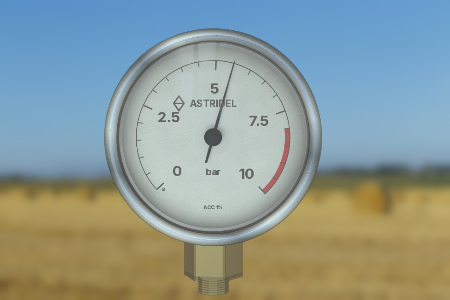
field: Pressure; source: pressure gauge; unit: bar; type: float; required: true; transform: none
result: 5.5 bar
